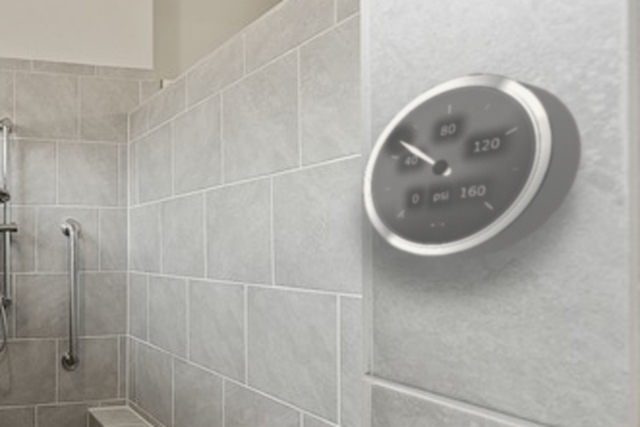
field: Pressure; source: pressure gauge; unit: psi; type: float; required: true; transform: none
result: 50 psi
